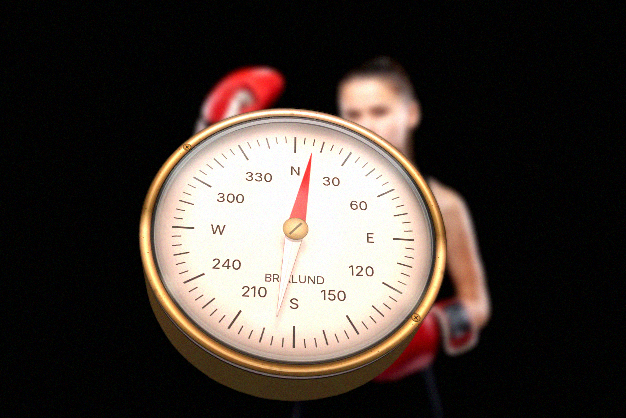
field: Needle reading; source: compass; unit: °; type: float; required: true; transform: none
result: 10 °
